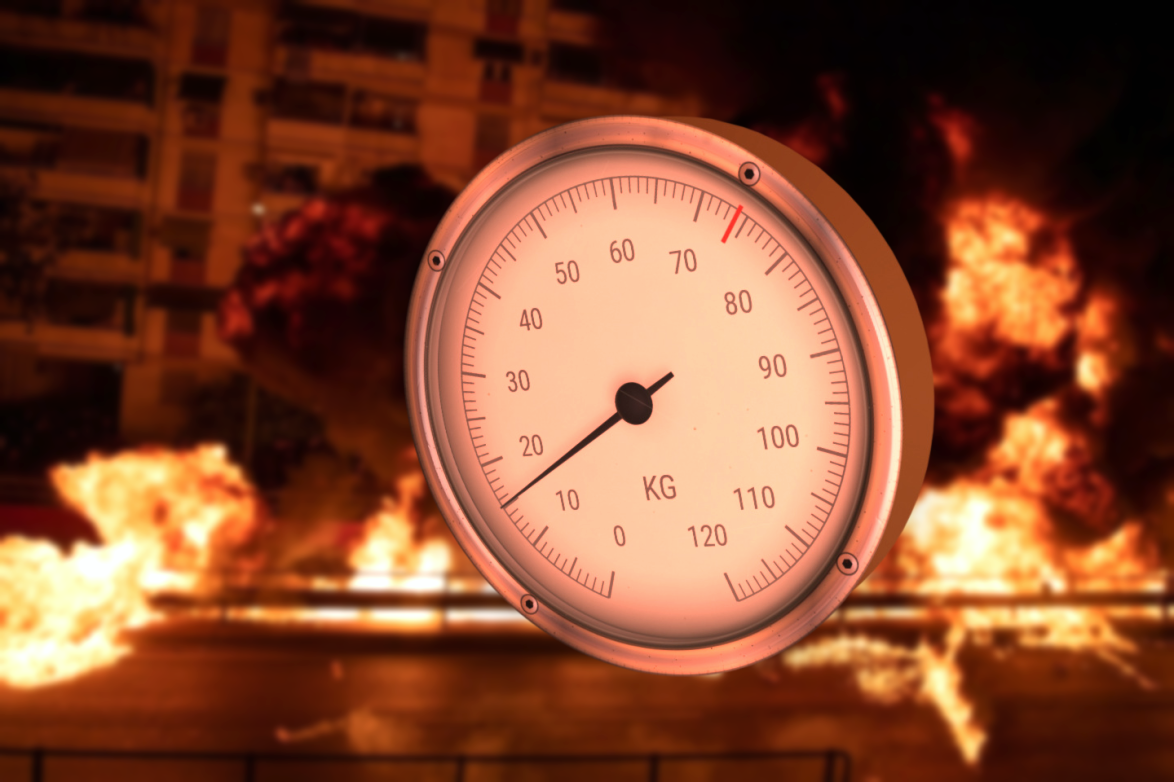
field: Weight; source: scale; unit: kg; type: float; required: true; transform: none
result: 15 kg
